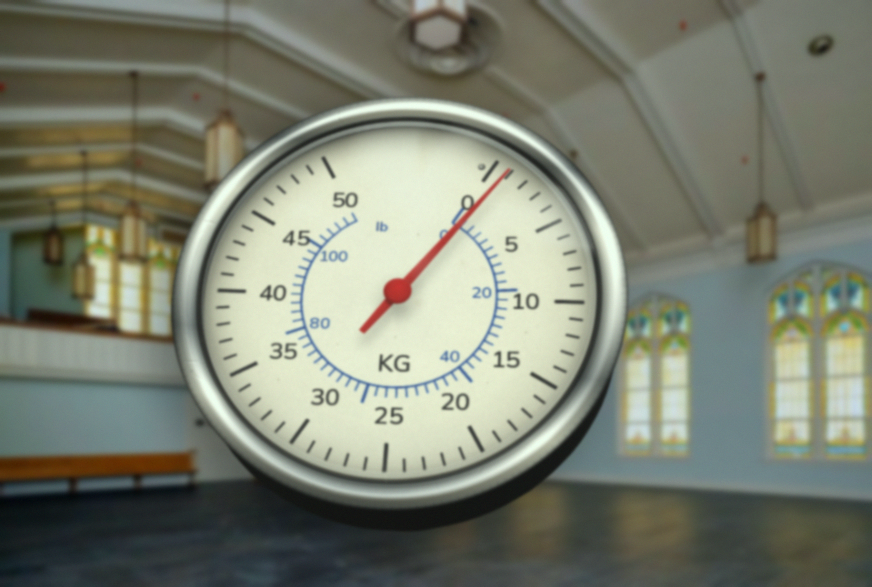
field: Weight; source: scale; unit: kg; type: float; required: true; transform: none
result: 1 kg
